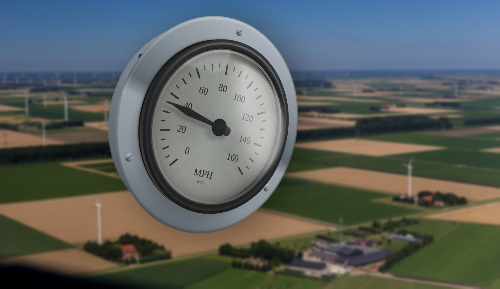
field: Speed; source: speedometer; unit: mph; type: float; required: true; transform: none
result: 35 mph
